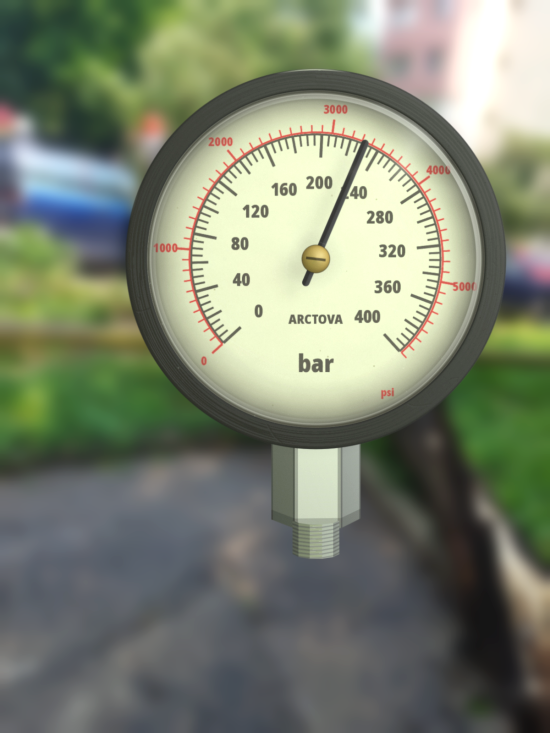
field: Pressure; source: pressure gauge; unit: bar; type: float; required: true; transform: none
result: 230 bar
